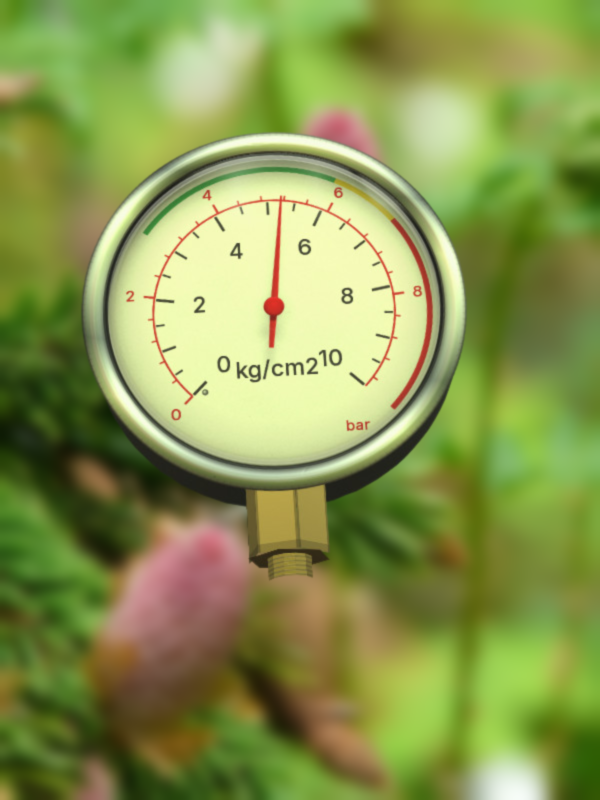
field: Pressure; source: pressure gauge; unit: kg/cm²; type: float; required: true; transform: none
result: 5.25 kg/cm²
